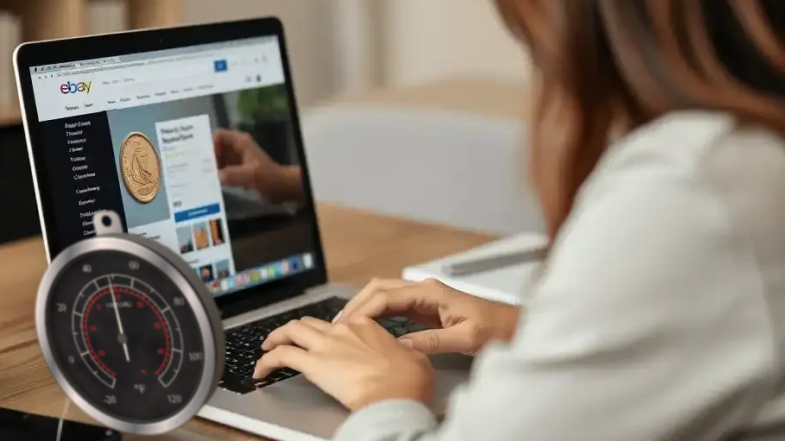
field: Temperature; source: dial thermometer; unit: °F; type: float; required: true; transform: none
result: 50 °F
